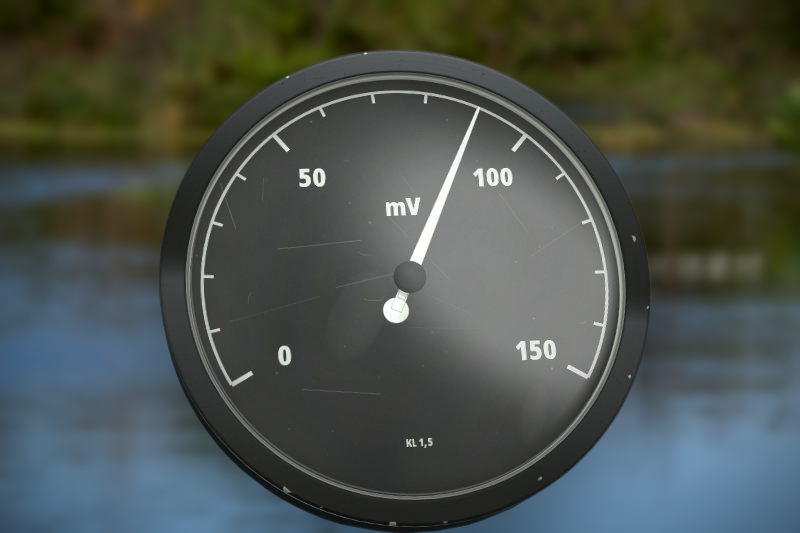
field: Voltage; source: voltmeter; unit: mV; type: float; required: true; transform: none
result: 90 mV
